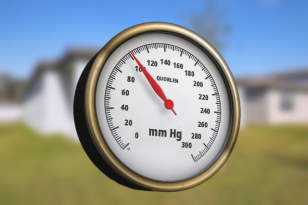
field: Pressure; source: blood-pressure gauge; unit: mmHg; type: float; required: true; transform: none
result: 100 mmHg
